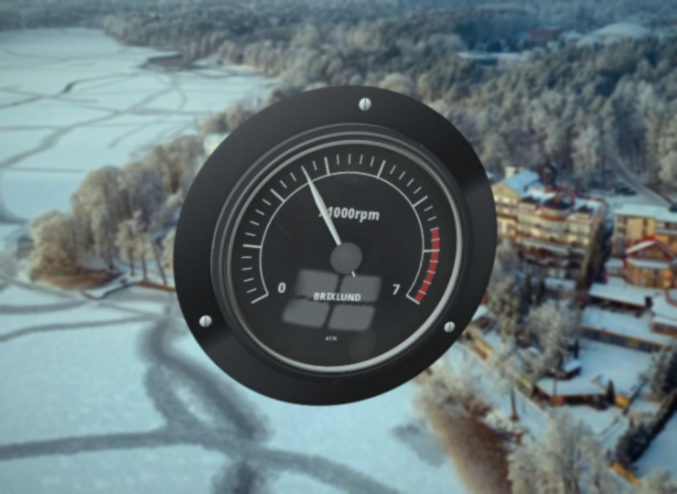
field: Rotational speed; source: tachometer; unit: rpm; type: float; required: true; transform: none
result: 2600 rpm
